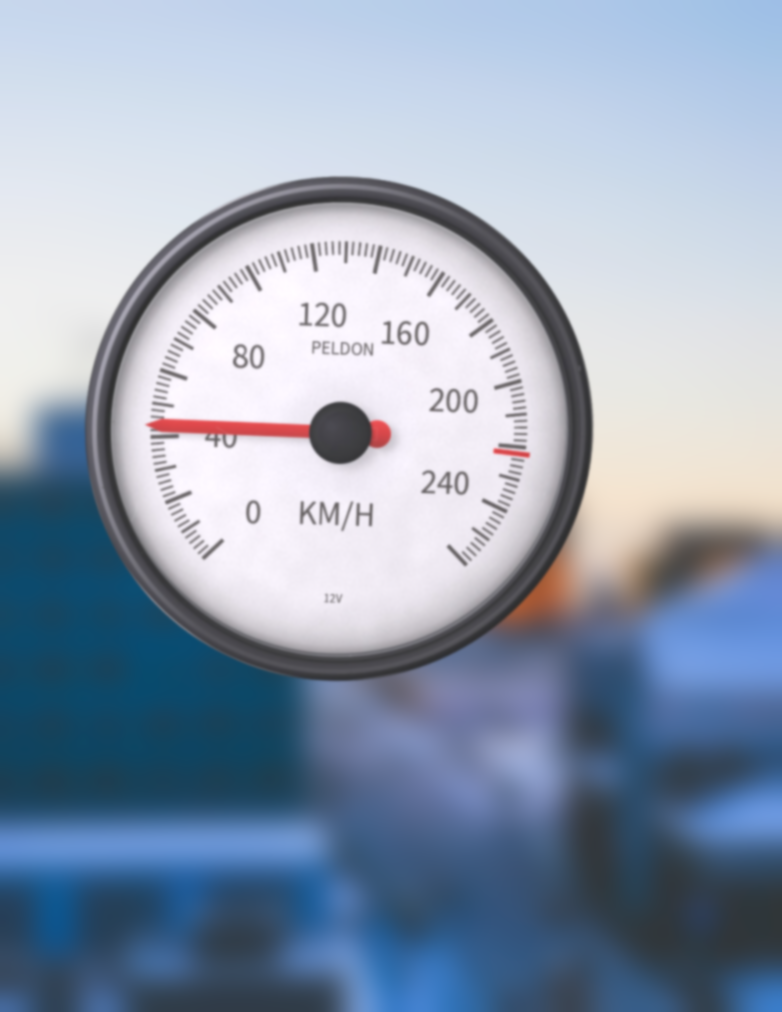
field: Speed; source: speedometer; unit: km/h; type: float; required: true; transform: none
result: 44 km/h
